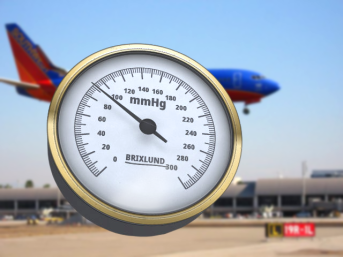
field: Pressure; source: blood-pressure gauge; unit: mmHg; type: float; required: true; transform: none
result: 90 mmHg
